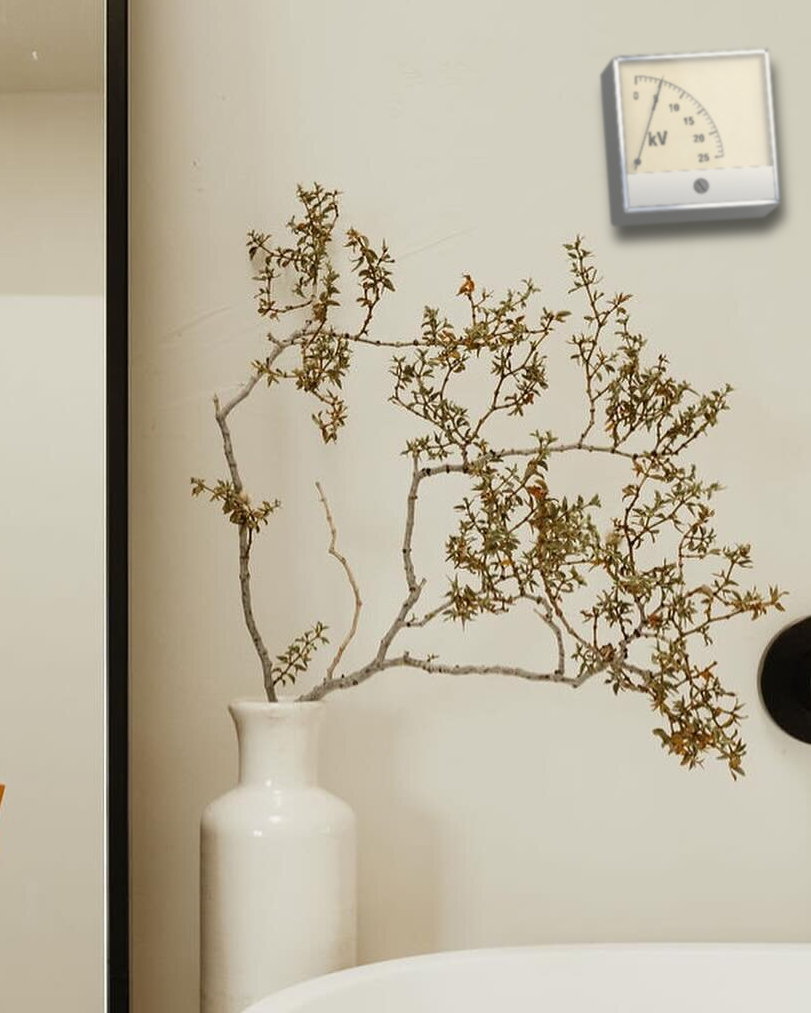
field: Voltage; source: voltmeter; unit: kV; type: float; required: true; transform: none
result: 5 kV
